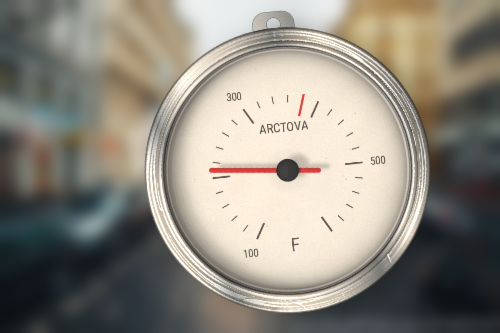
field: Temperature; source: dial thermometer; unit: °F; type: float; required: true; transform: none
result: 210 °F
